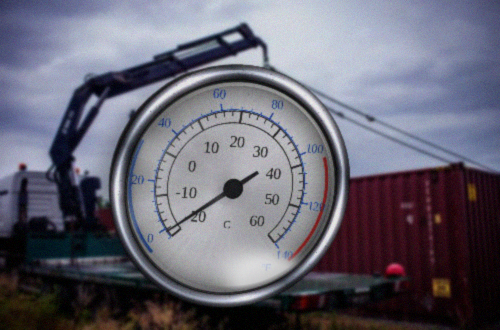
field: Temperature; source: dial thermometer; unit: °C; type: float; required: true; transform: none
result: -18 °C
